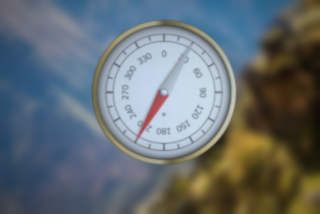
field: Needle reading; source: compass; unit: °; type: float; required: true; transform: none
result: 210 °
